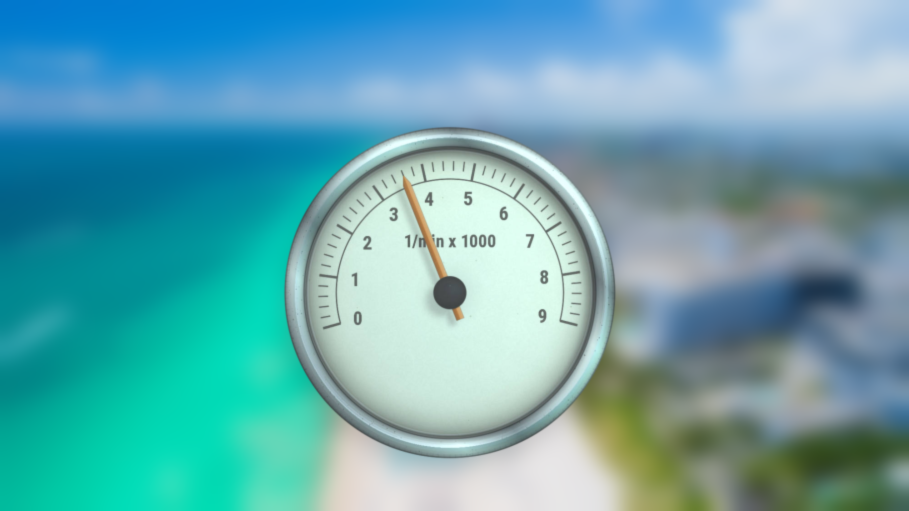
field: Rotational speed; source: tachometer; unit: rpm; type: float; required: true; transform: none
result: 3600 rpm
